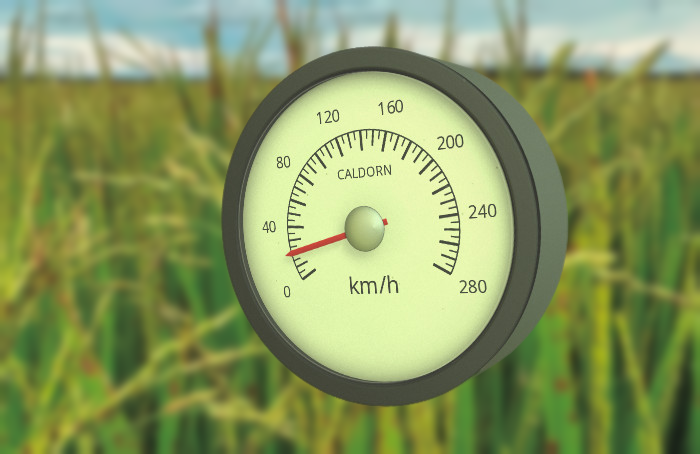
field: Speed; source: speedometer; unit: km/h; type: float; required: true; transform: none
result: 20 km/h
